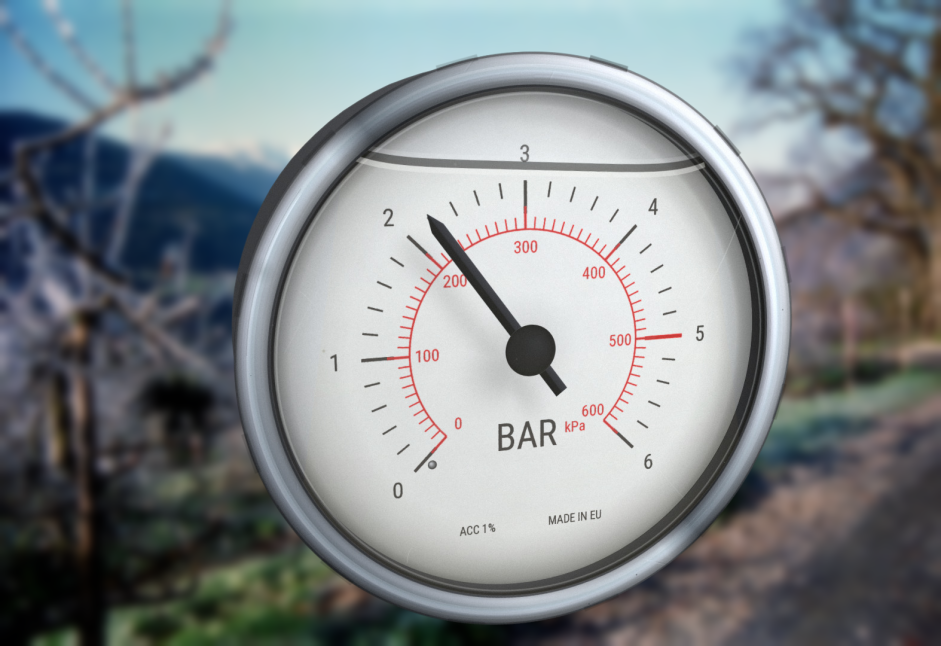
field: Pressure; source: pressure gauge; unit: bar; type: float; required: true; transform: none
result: 2.2 bar
